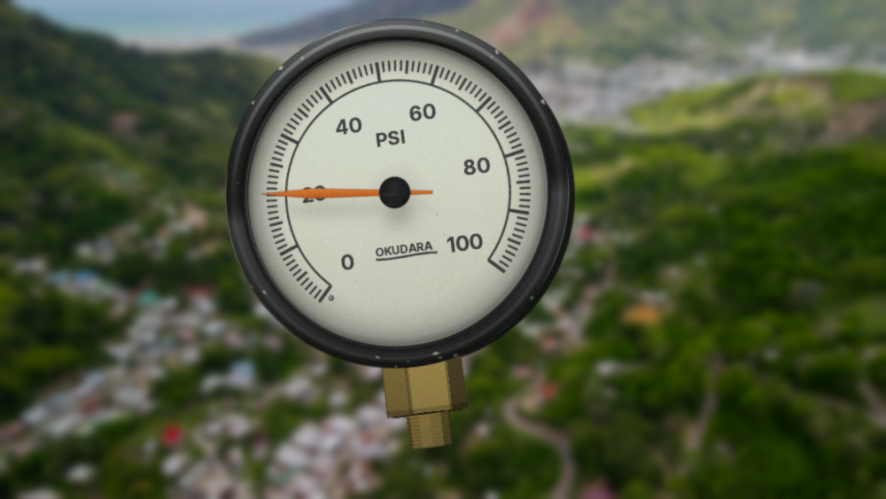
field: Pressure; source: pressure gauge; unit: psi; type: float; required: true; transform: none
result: 20 psi
